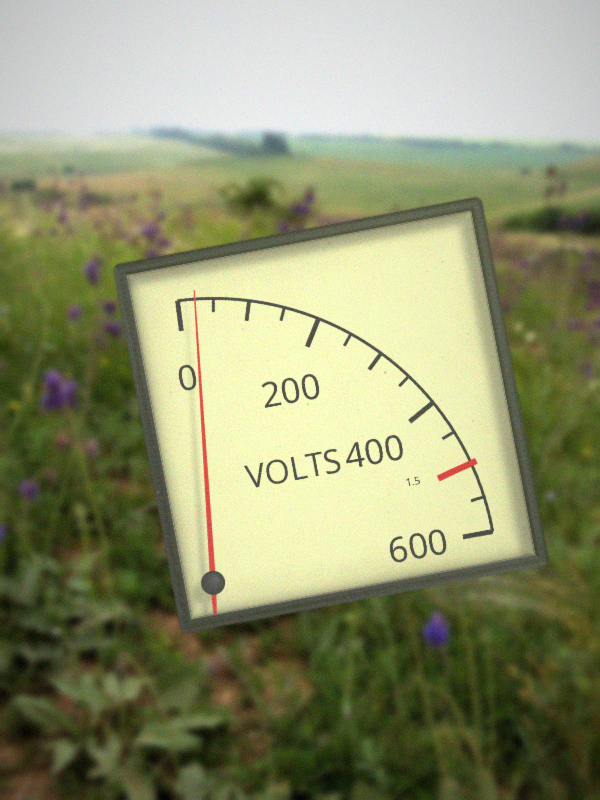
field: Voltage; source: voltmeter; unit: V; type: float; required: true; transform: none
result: 25 V
